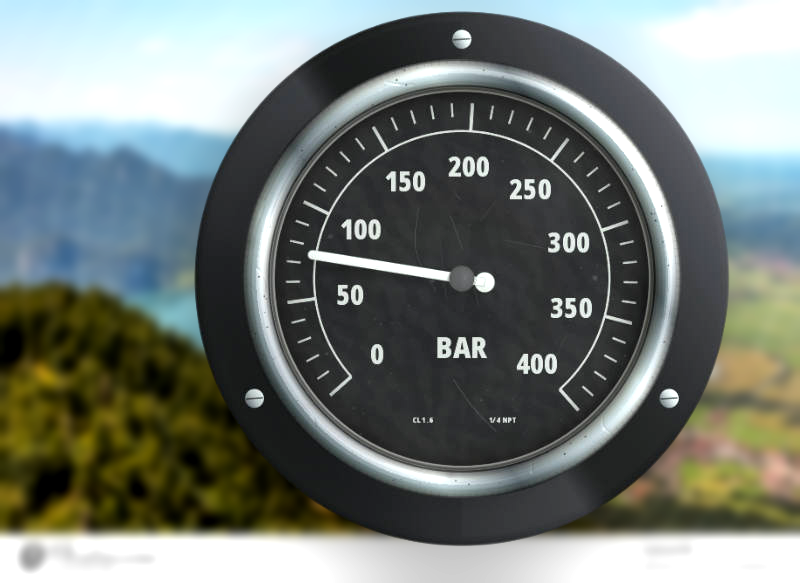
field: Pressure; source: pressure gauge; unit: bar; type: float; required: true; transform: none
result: 75 bar
